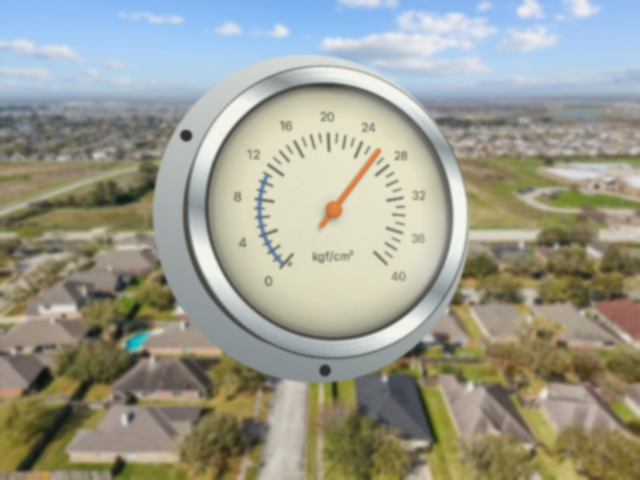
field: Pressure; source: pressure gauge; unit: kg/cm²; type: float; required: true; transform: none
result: 26 kg/cm²
